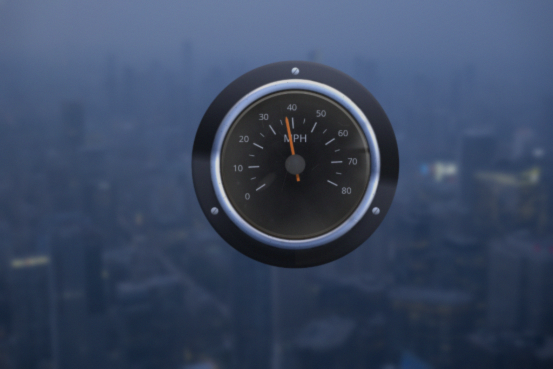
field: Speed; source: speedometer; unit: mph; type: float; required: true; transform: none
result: 37.5 mph
